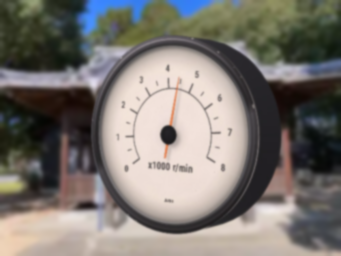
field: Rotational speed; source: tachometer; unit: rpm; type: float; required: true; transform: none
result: 4500 rpm
